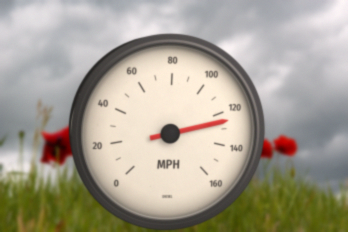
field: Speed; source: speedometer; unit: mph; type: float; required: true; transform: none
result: 125 mph
